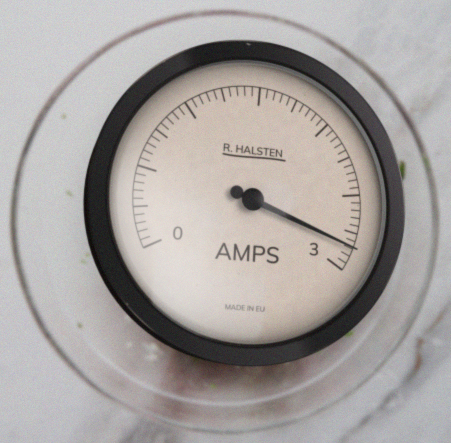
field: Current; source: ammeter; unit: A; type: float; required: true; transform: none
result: 2.85 A
